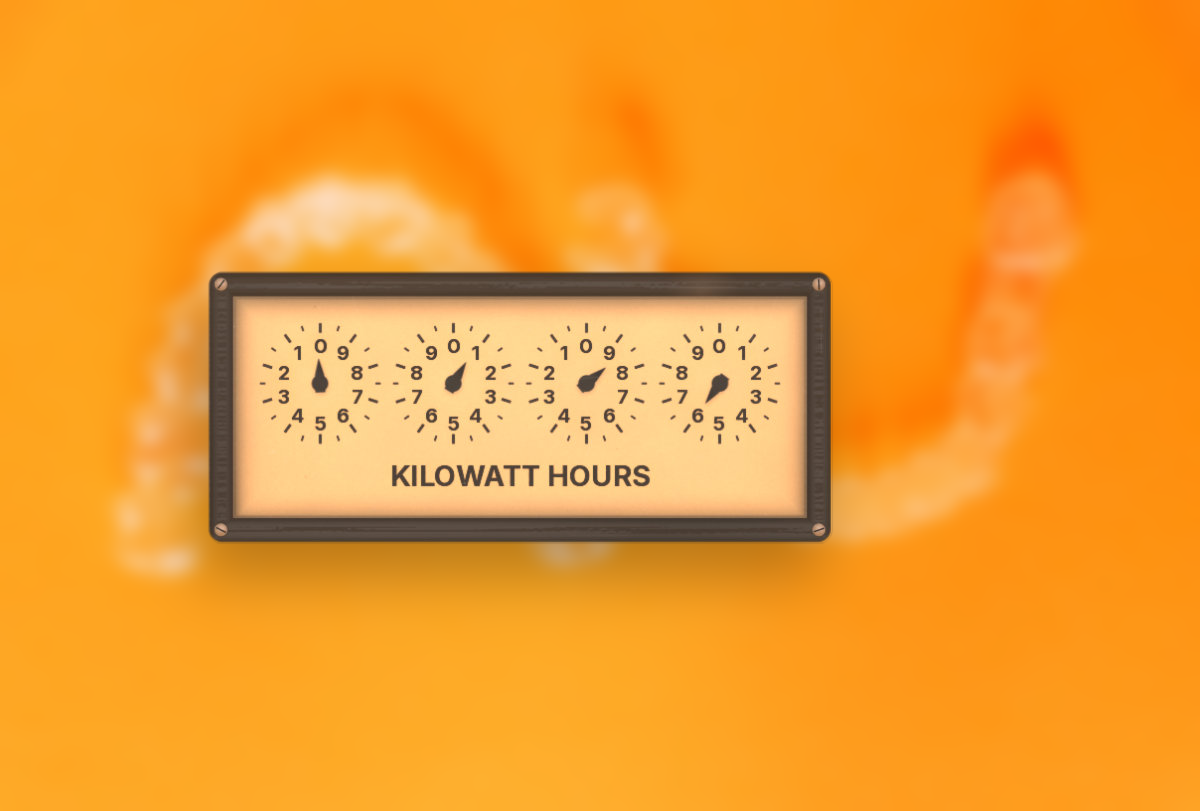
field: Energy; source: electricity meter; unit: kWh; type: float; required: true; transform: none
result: 86 kWh
